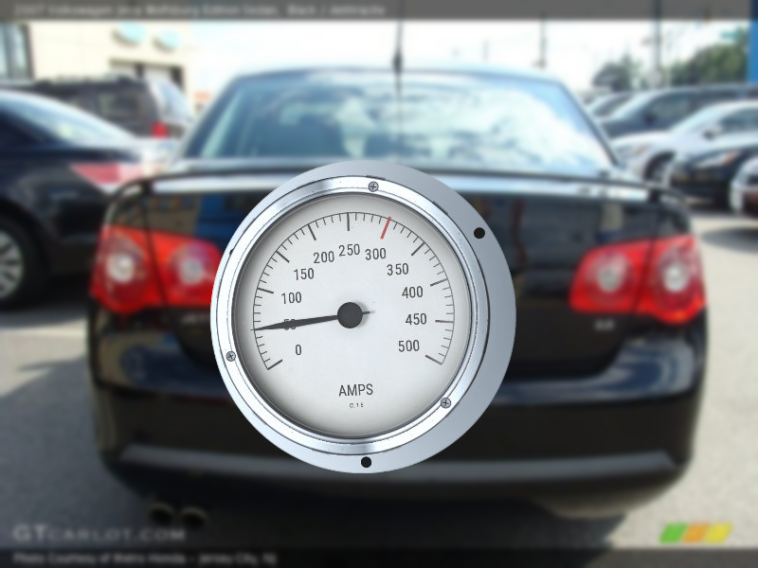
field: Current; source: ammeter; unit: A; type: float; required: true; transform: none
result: 50 A
